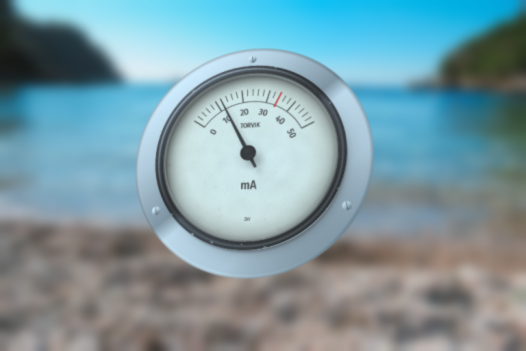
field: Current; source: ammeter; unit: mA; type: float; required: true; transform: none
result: 12 mA
